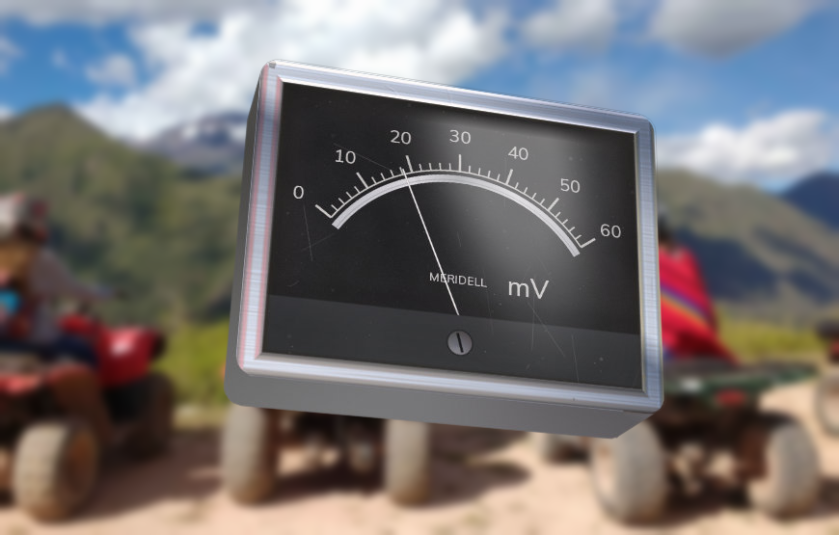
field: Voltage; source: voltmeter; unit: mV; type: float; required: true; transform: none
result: 18 mV
